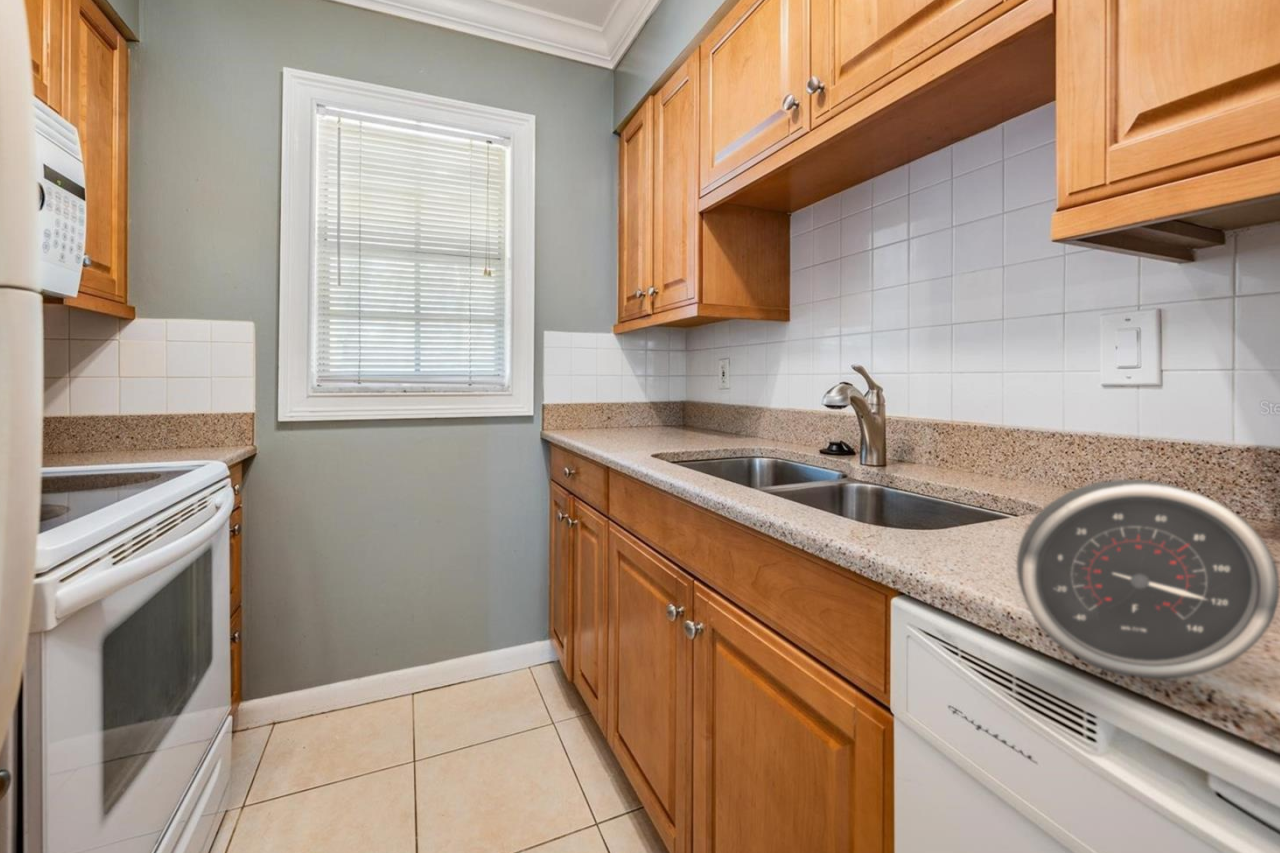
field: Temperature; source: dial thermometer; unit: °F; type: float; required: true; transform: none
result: 120 °F
